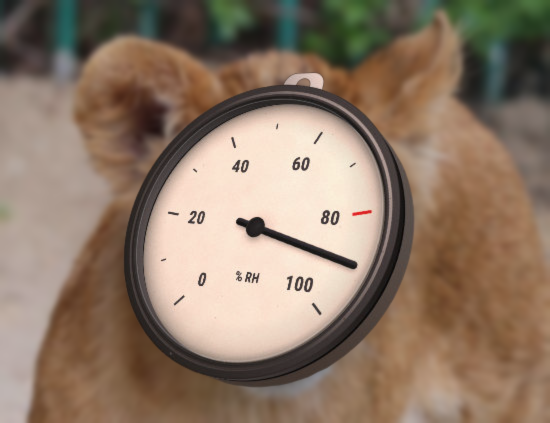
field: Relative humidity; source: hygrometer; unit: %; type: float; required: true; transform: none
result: 90 %
